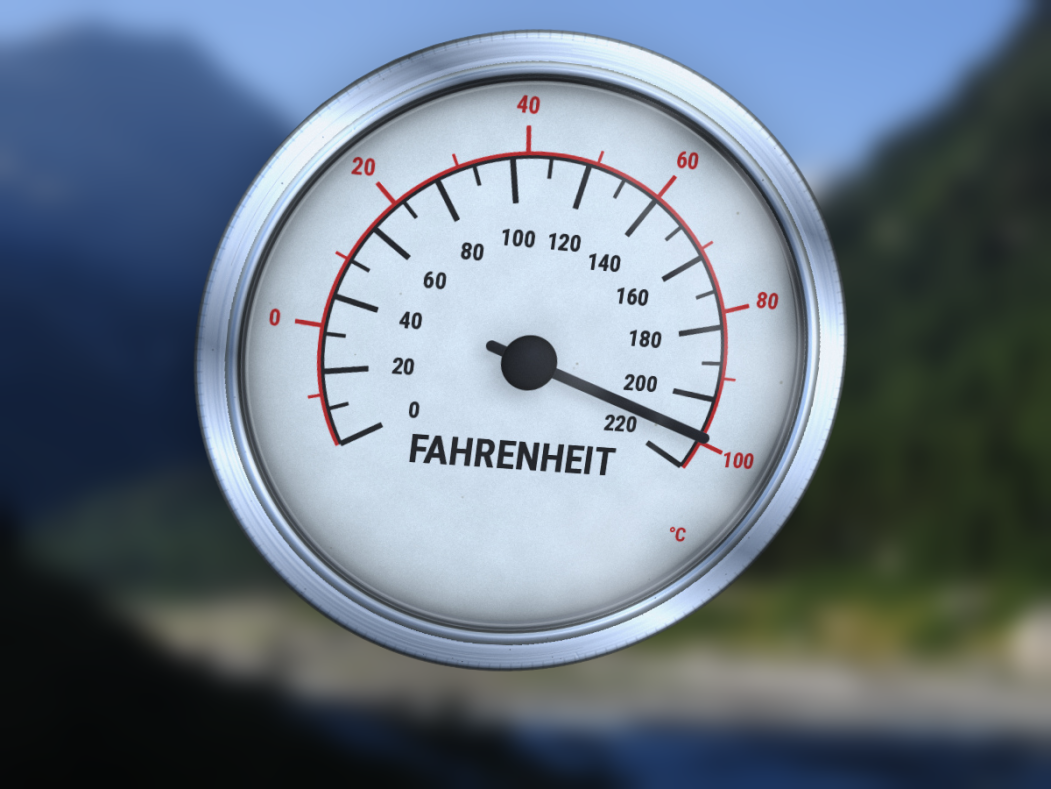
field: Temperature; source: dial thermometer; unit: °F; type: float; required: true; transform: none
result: 210 °F
